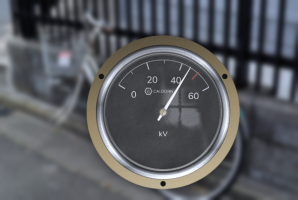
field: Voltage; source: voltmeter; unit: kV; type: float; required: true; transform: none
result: 45 kV
